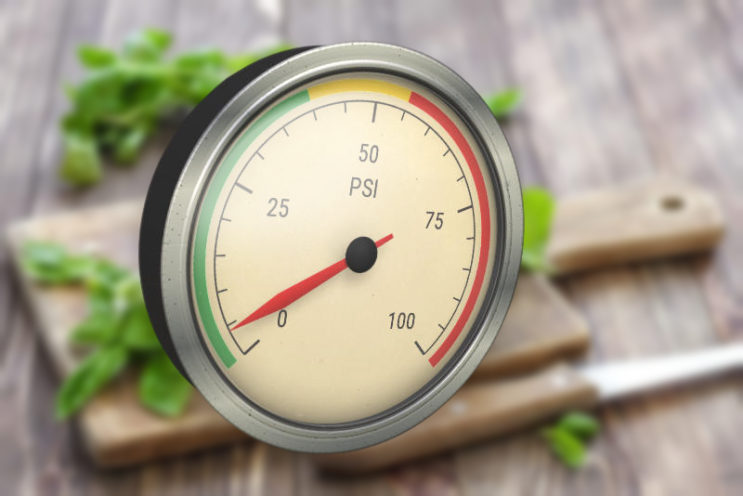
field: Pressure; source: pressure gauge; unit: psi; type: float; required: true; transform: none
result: 5 psi
